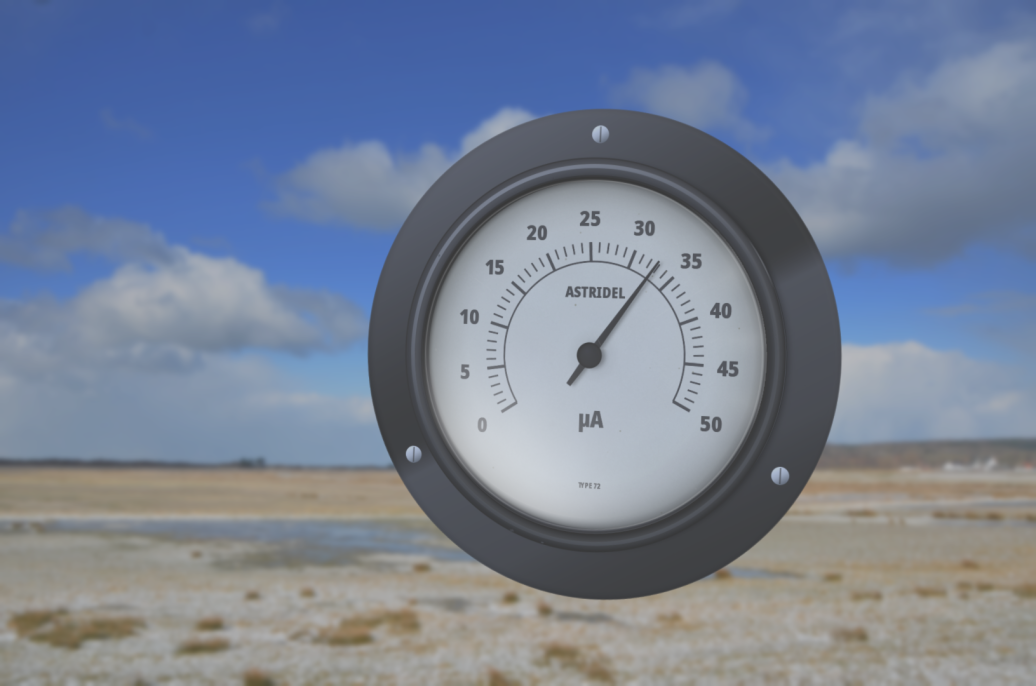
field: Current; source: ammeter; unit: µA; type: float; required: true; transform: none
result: 33 µA
